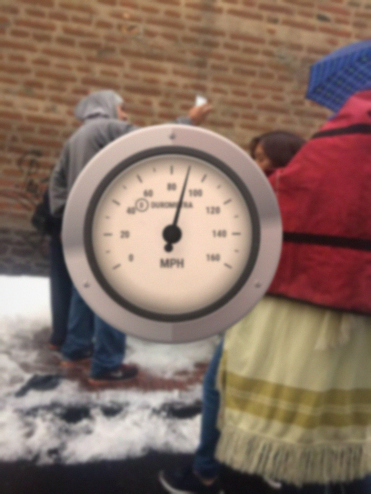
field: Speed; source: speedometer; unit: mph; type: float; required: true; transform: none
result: 90 mph
